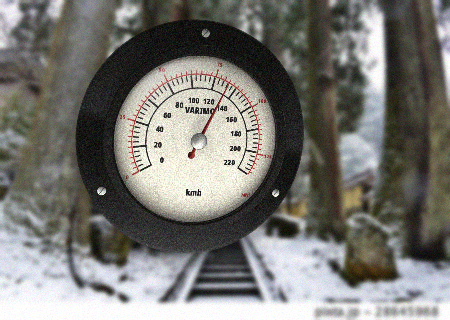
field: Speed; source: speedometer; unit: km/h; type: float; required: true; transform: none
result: 132 km/h
